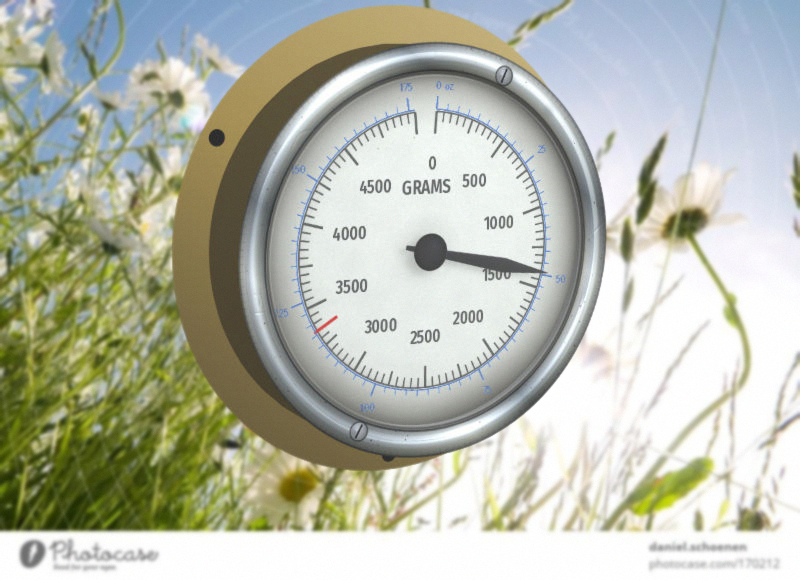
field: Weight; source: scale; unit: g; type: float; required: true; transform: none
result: 1400 g
